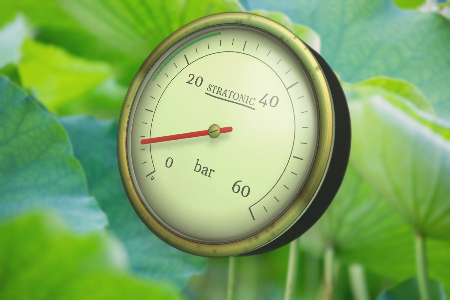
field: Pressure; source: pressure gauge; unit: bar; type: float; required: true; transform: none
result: 5 bar
